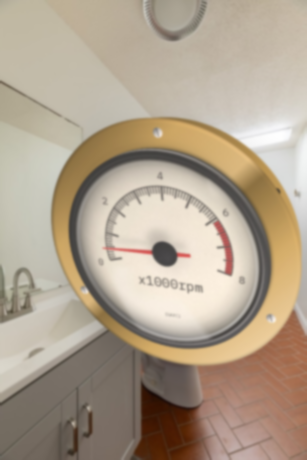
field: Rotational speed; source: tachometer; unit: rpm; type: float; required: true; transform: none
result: 500 rpm
